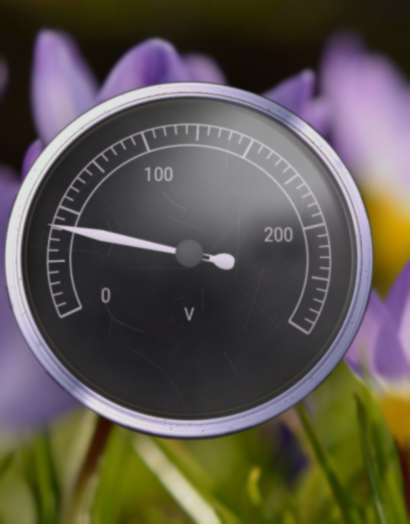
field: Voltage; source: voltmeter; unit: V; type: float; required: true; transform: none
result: 40 V
